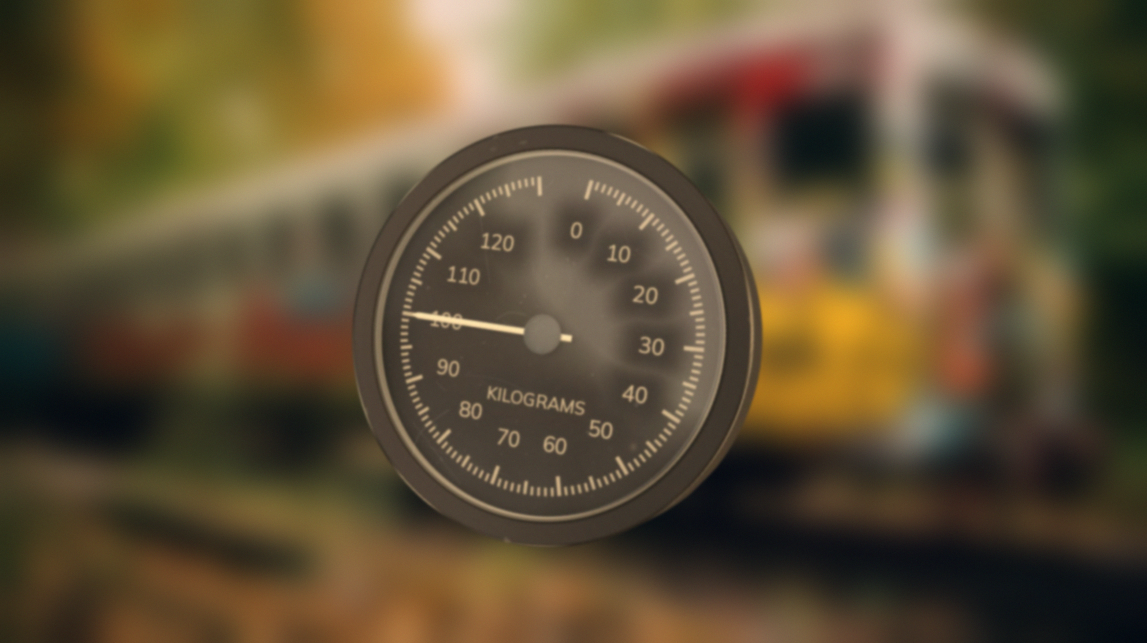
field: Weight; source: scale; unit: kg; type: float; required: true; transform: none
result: 100 kg
